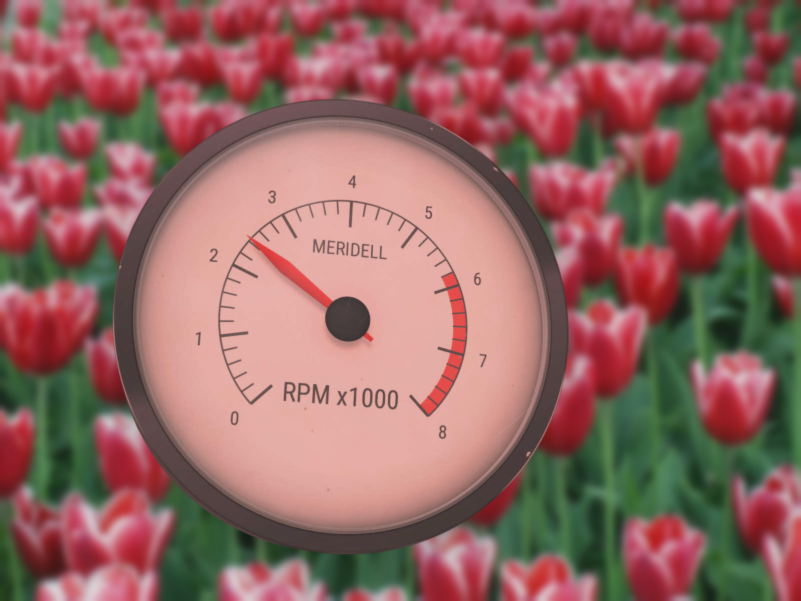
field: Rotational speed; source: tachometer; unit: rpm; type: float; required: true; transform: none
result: 2400 rpm
